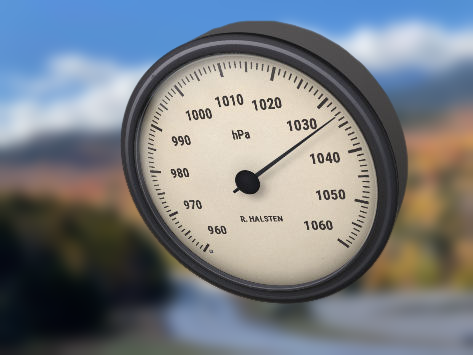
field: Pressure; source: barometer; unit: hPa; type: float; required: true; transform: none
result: 1033 hPa
